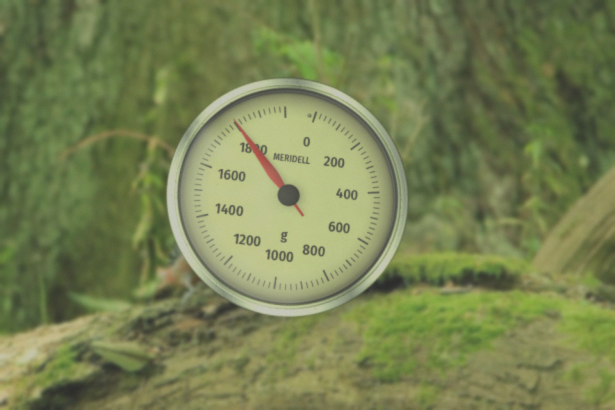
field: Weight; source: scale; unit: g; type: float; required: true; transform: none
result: 1800 g
